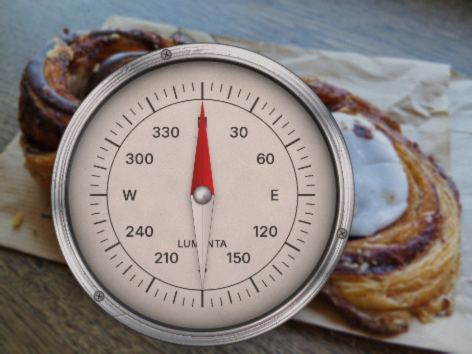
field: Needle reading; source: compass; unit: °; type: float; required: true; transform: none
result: 0 °
